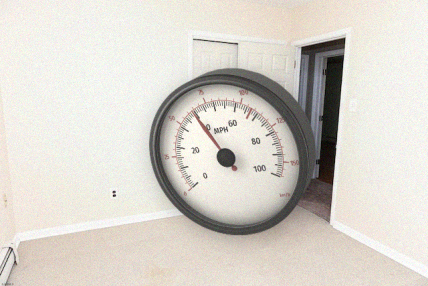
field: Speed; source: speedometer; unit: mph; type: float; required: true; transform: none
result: 40 mph
